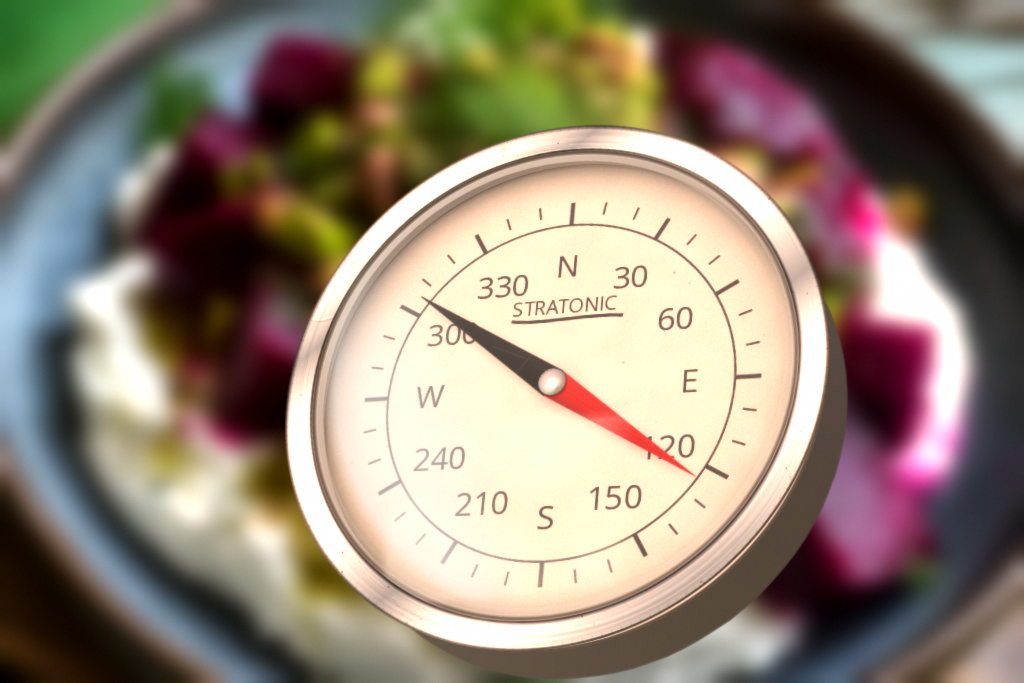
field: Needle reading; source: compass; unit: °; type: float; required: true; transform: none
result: 125 °
